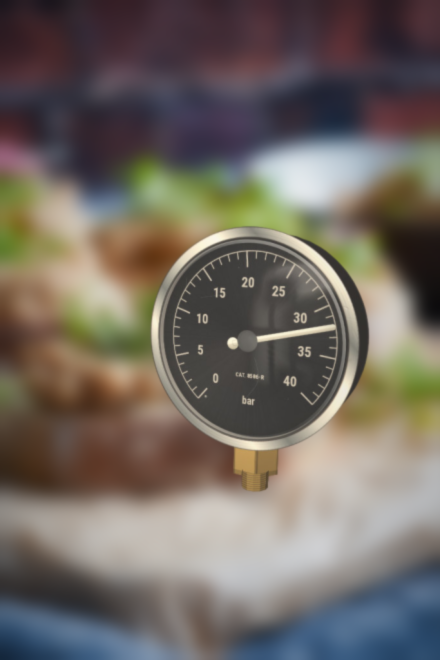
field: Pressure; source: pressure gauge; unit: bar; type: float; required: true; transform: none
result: 32 bar
